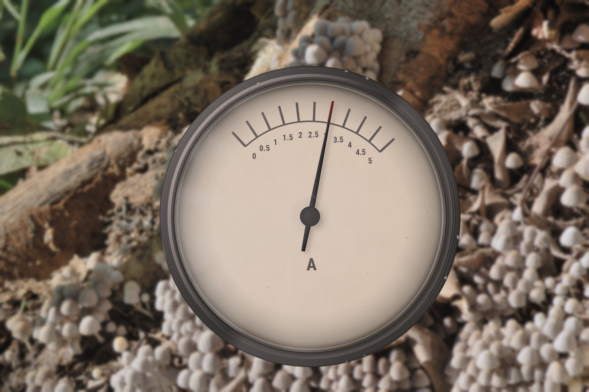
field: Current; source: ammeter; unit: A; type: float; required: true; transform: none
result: 3 A
